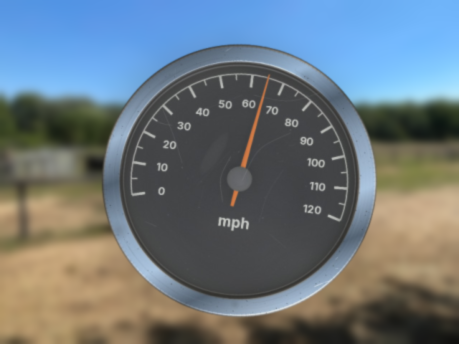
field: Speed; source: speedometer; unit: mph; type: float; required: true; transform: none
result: 65 mph
